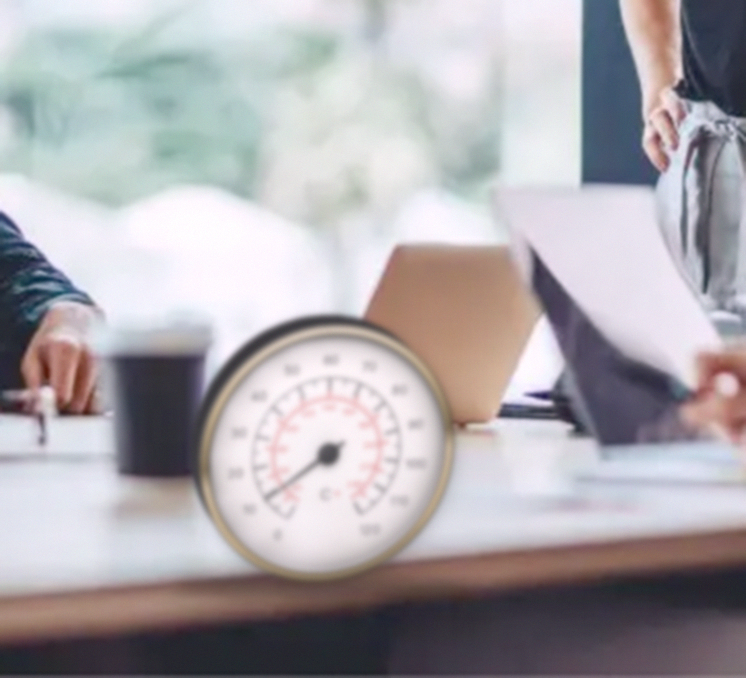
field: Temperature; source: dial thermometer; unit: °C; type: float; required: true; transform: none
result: 10 °C
